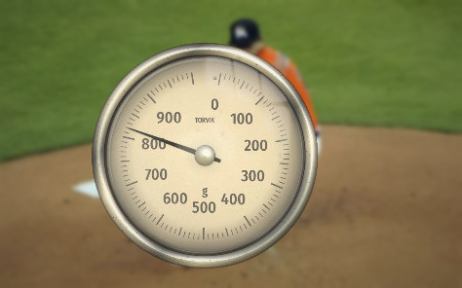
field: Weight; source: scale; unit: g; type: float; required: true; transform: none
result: 820 g
